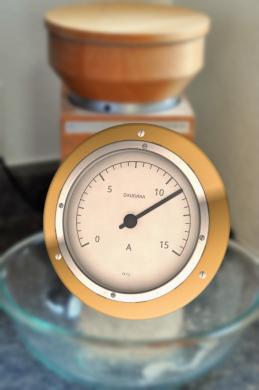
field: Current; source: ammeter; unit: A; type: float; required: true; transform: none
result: 11 A
